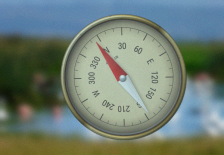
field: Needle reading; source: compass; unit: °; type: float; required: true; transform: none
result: 355 °
